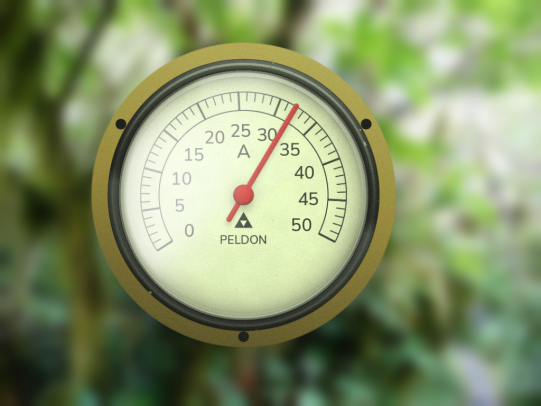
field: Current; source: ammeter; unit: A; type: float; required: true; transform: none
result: 32 A
